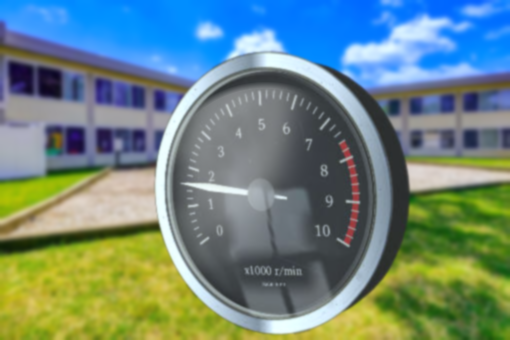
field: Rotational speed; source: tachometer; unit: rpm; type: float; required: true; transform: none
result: 1600 rpm
